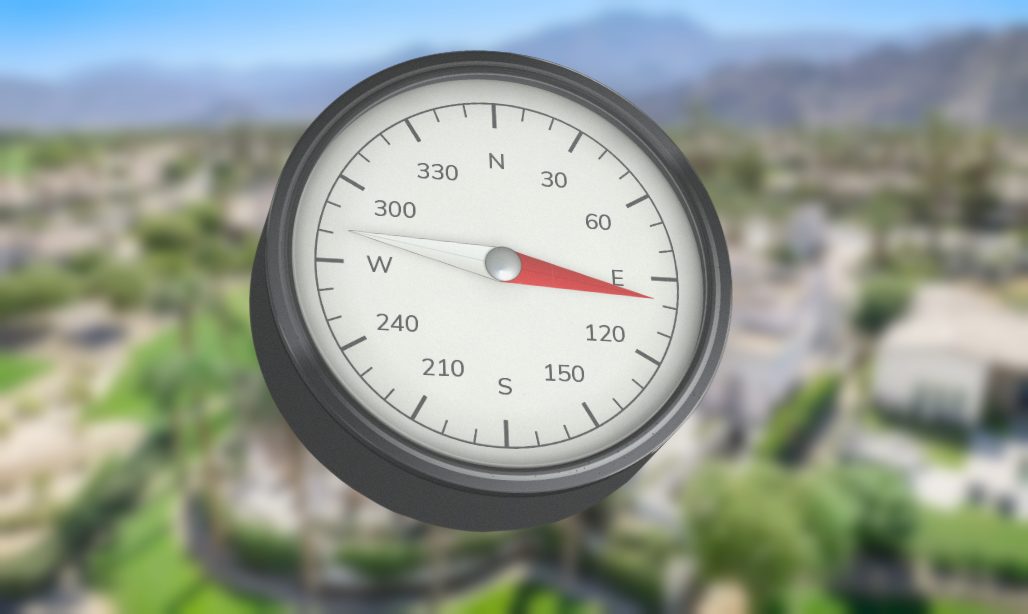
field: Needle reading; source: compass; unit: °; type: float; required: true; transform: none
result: 100 °
